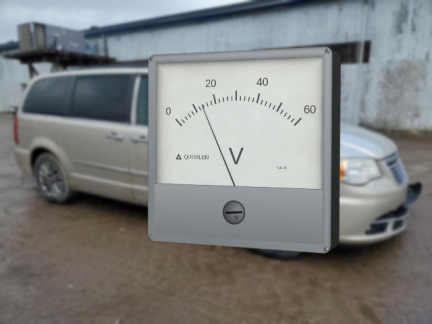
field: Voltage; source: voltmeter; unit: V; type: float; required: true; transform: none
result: 14 V
